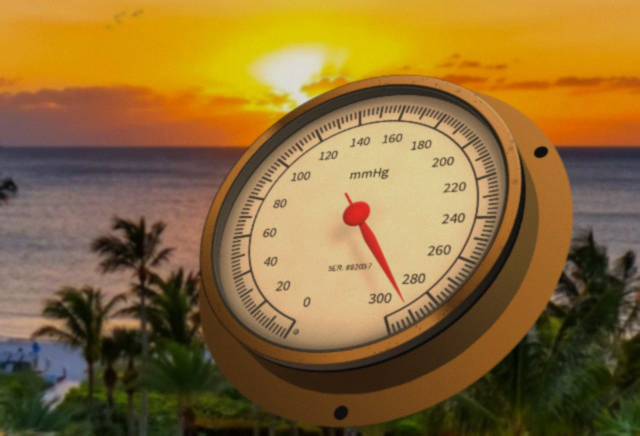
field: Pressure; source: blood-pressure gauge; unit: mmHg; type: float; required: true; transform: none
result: 290 mmHg
